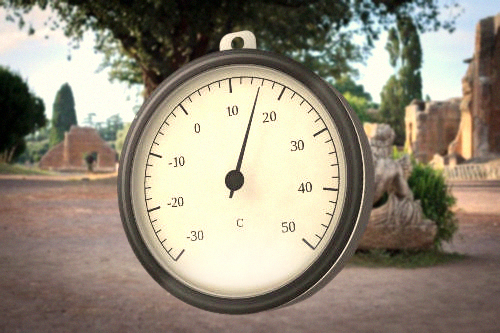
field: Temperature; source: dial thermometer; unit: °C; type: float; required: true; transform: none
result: 16 °C
